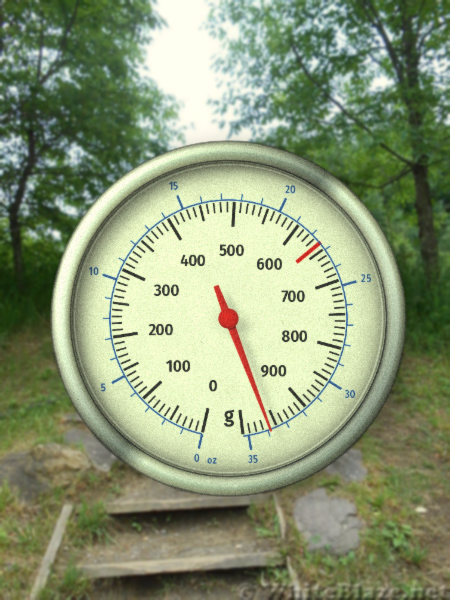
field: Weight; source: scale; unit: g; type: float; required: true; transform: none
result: 960 g
